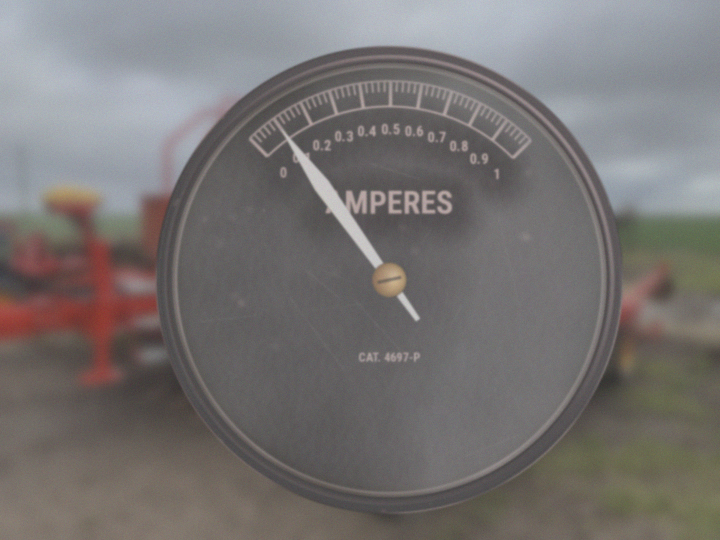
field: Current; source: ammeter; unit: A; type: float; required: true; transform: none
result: 0.1 A
